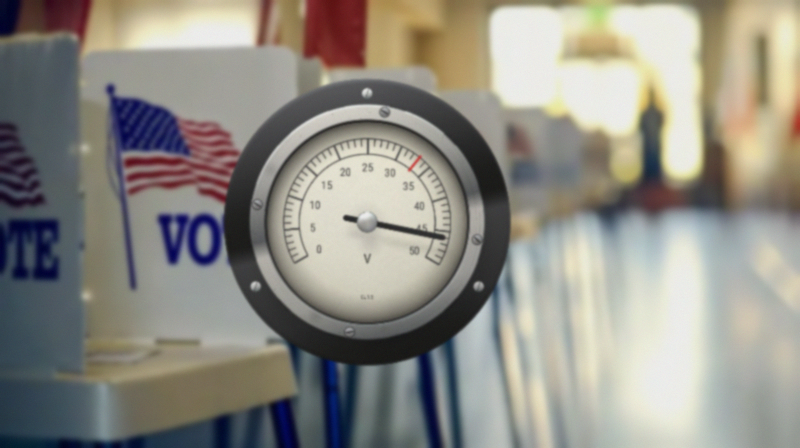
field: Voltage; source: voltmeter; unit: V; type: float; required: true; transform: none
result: 46 V
